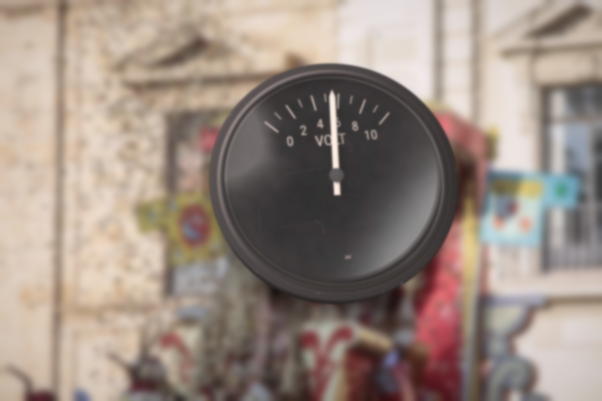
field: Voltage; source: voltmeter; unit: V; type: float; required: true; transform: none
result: 5.5 V
